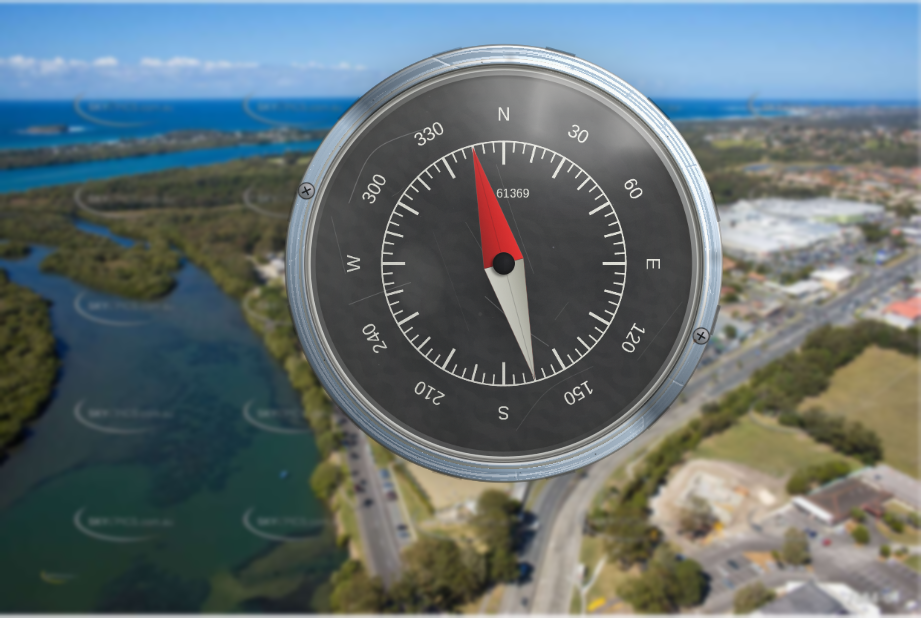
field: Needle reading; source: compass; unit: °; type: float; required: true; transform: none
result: 345 °
